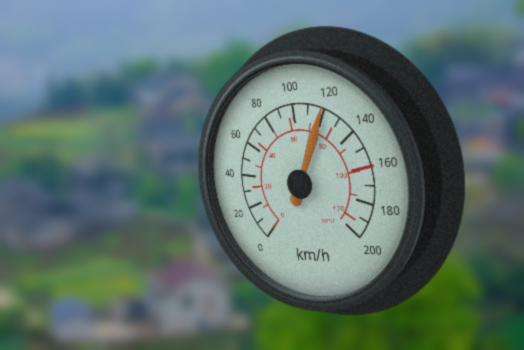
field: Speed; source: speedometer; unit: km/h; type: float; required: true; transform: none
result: 120 km/h
